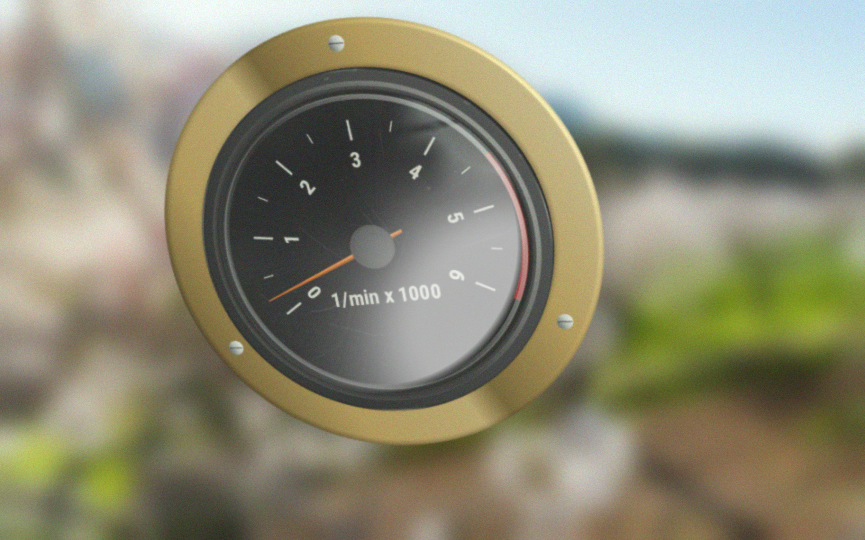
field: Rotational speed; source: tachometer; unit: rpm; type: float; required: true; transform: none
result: 250 rpm
